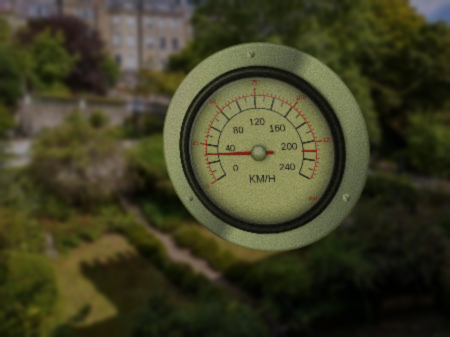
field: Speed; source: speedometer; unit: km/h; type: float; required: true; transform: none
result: 30 km/h
